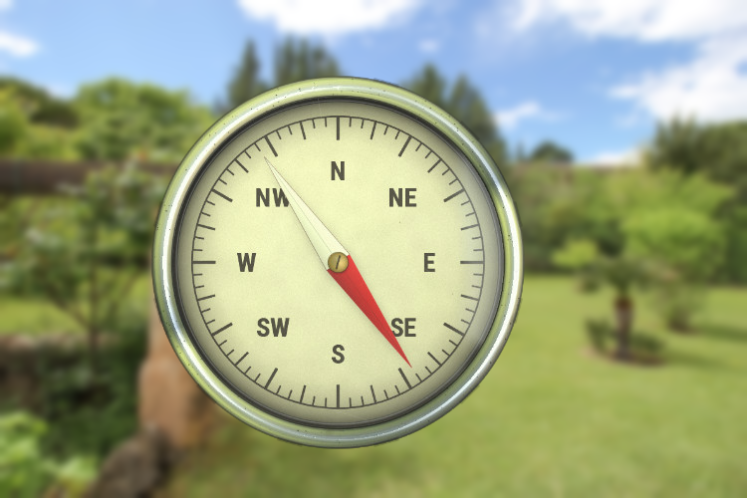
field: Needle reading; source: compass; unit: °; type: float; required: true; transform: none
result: 145 °
